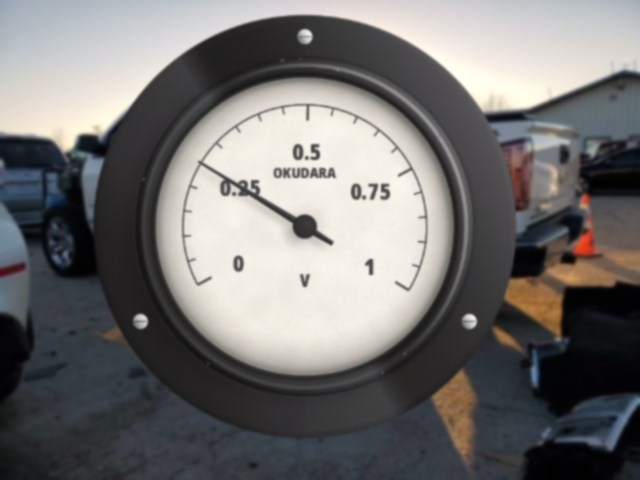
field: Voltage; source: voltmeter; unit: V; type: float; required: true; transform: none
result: 0.25 V
